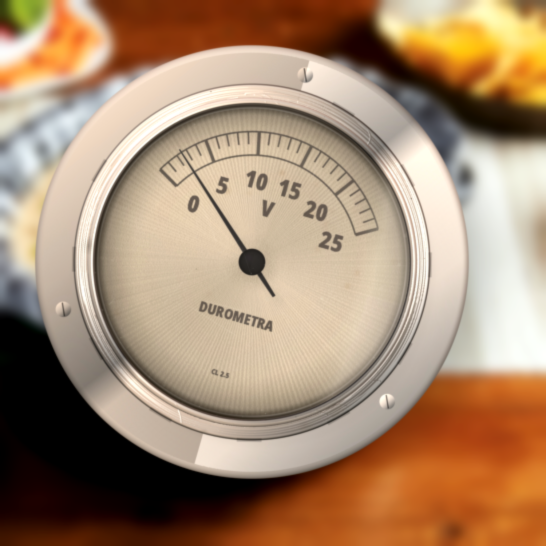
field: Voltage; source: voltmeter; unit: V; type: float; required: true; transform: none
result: 2.5 V
